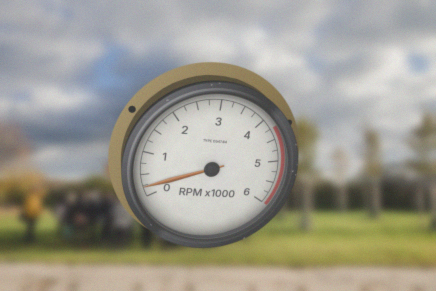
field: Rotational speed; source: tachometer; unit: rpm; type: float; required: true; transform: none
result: 250 rpm
